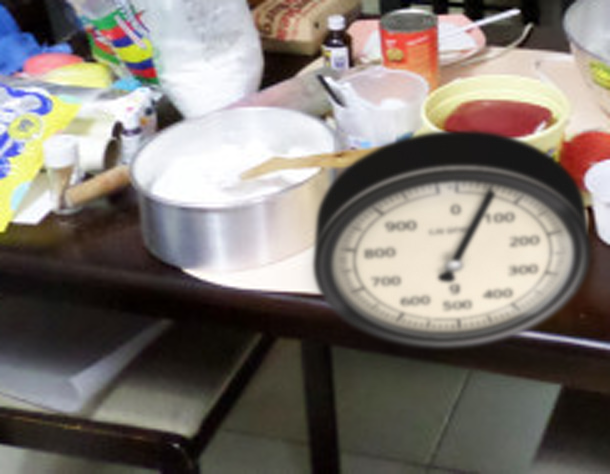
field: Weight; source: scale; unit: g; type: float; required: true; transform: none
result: 50 g
